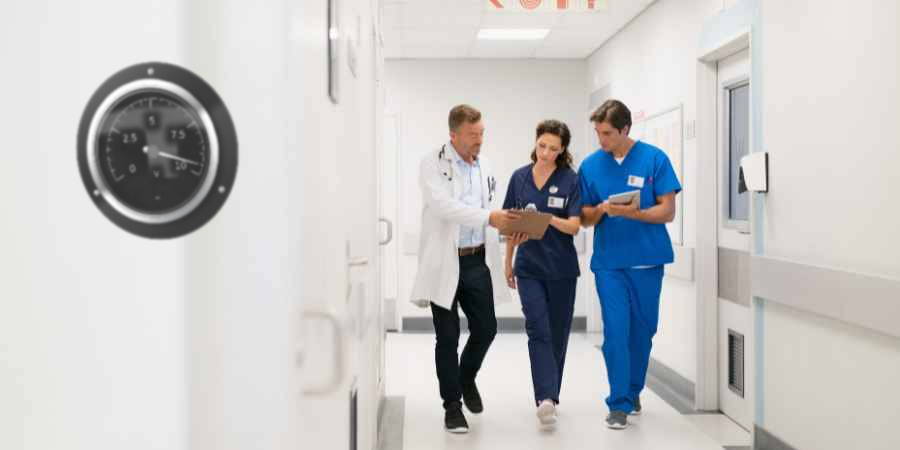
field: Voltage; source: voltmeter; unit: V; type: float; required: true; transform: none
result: 9.5 V
